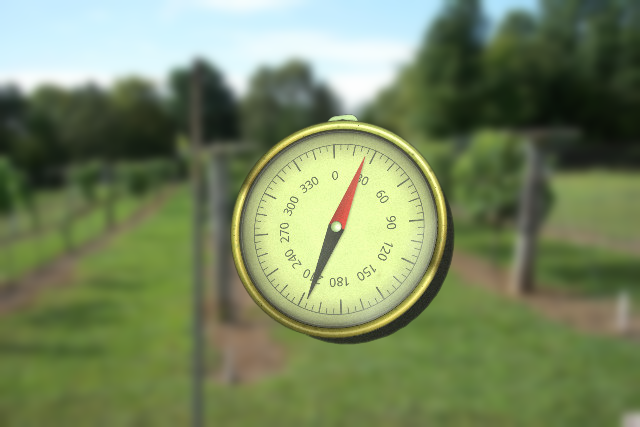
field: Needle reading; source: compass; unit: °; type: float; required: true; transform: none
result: 25 °
